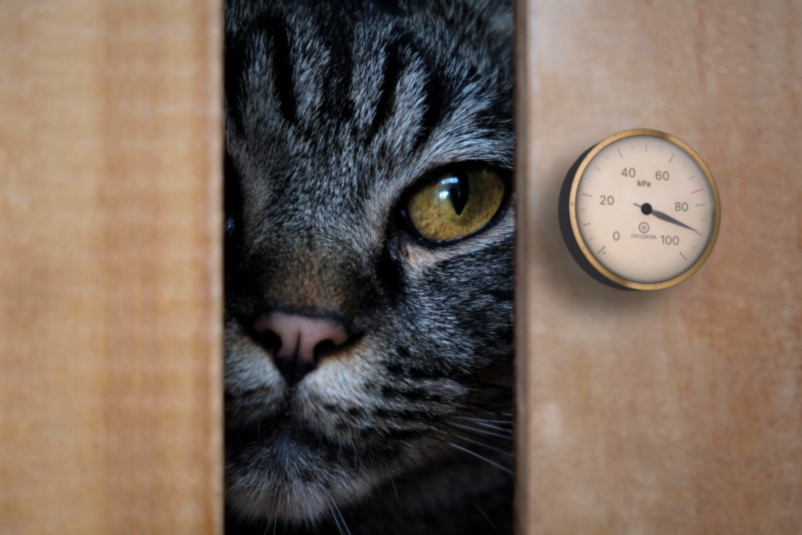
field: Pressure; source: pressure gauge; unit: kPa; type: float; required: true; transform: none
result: 90 kPa
